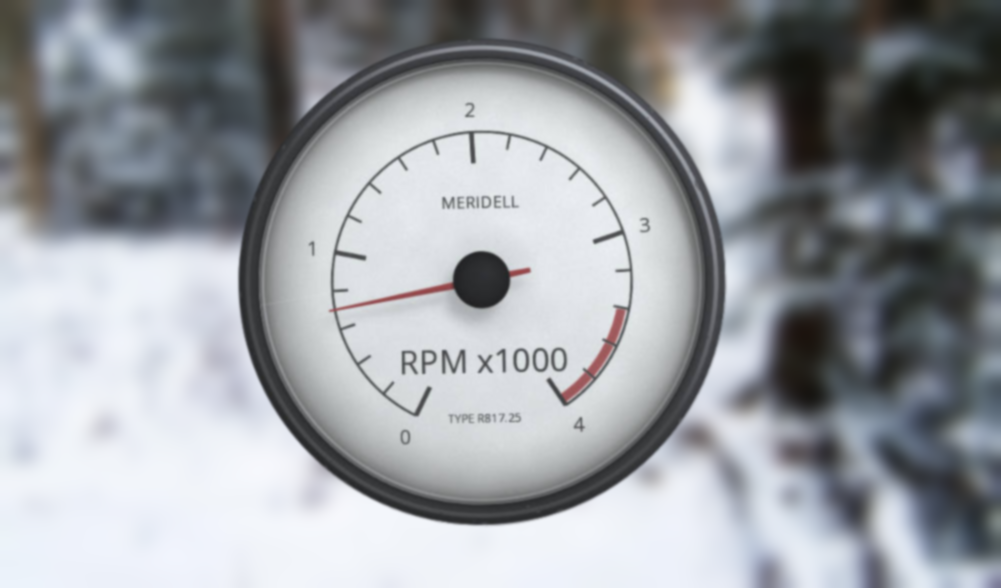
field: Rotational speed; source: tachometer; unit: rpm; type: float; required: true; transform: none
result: 700 rpm
